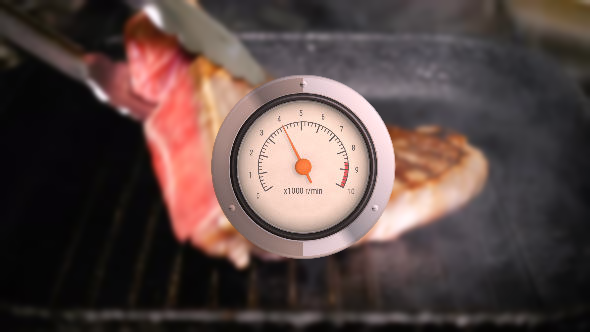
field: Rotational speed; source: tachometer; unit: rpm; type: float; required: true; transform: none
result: 4000 rpm
